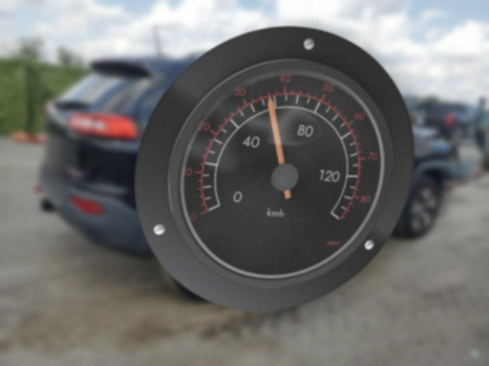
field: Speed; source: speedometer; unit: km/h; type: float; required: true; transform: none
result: 57.5 km/h
